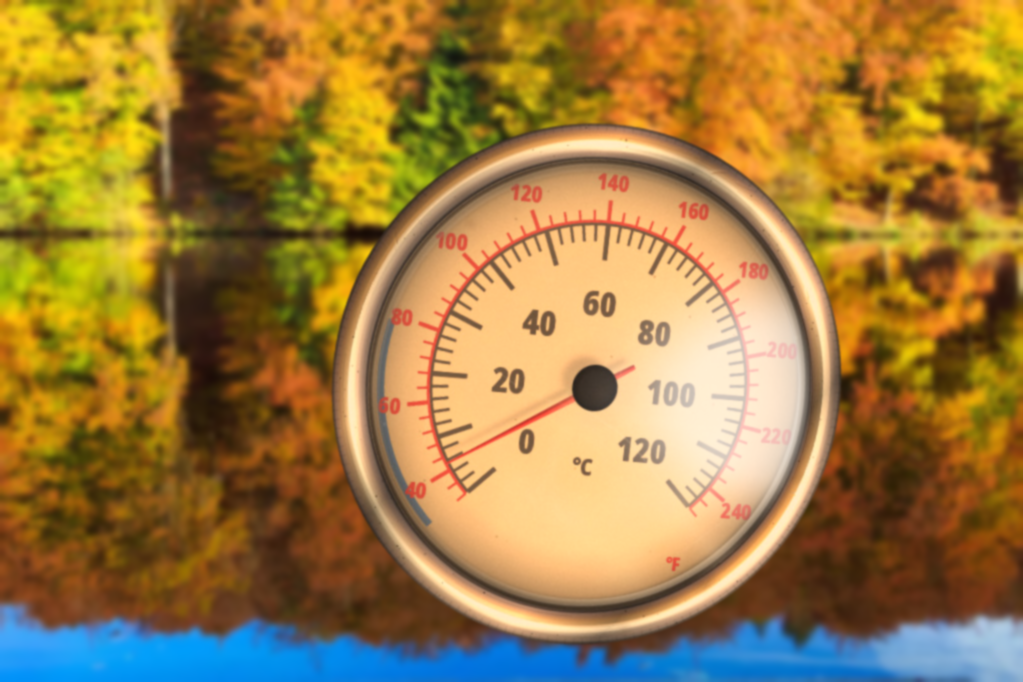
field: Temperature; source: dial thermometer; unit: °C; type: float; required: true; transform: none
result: 6 °C
